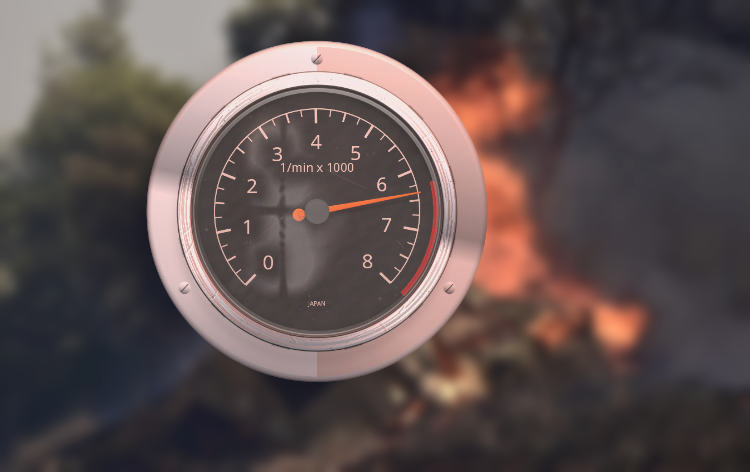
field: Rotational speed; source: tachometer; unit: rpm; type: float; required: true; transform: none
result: 6375 rpm
